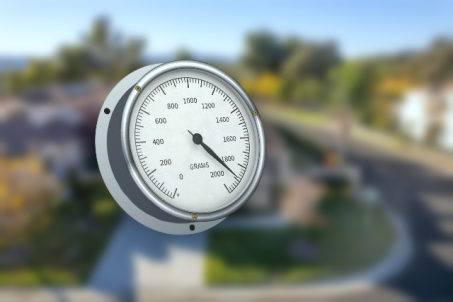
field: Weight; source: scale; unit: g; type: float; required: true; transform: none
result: 1900 g
